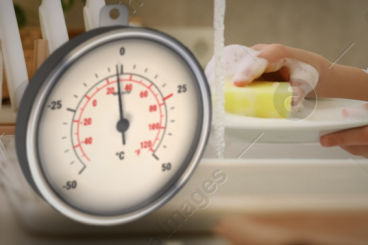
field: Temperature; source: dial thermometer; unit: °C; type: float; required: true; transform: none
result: -2.5 °C
